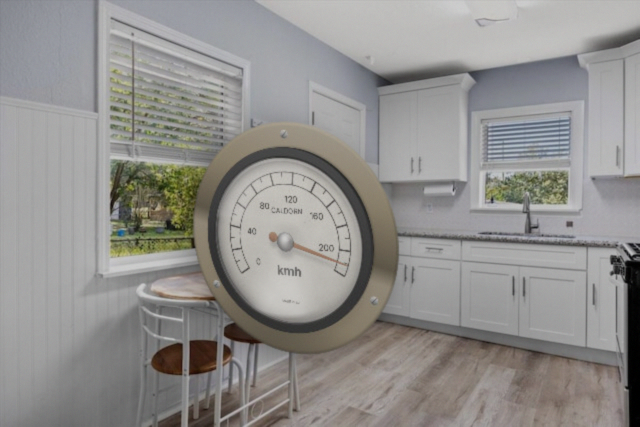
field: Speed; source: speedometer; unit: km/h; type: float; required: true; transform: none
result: 210 km/h
